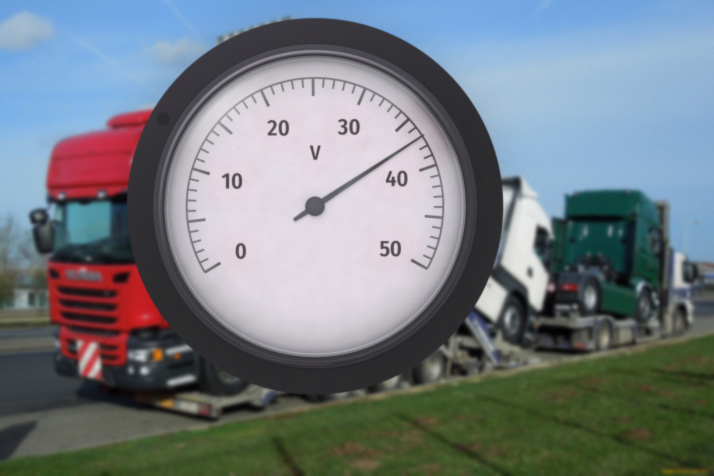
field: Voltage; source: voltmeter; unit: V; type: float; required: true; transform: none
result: 37 V
